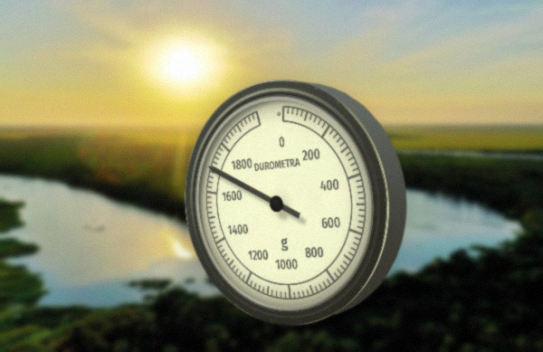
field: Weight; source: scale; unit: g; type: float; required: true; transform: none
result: 1700 g
